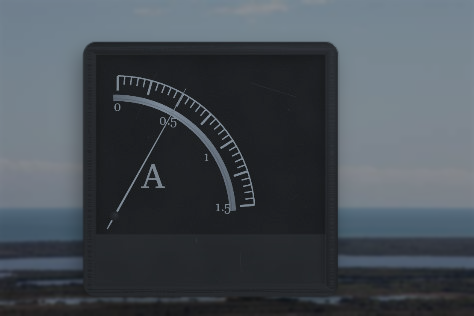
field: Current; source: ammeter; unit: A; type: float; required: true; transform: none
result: 0.5 A
